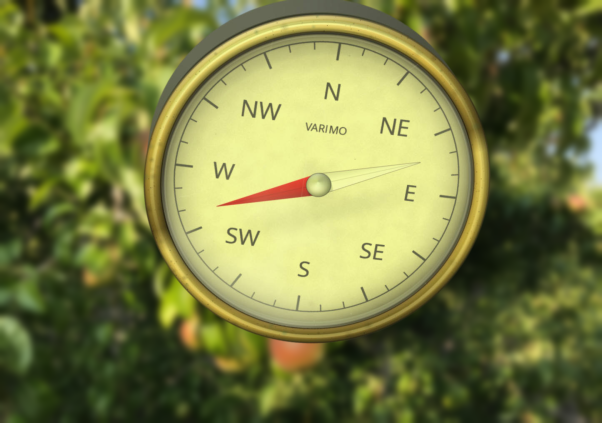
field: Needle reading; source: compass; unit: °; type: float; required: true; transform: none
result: 250 °
